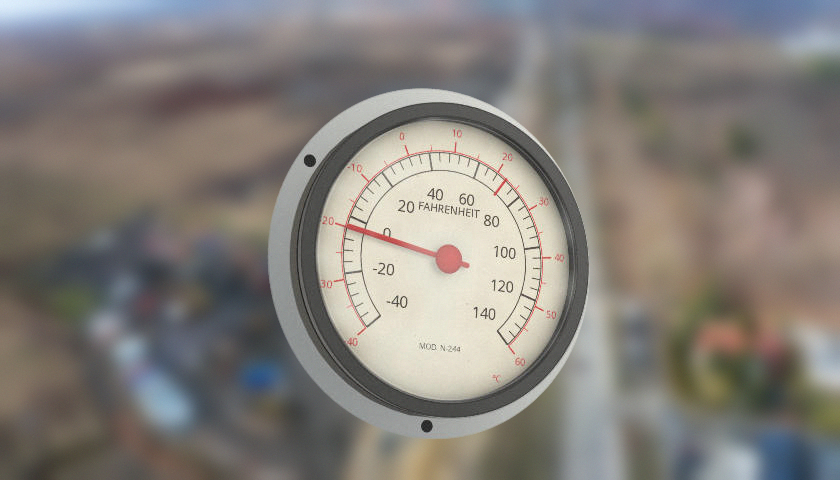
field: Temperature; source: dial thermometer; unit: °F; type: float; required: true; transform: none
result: -4 °F
